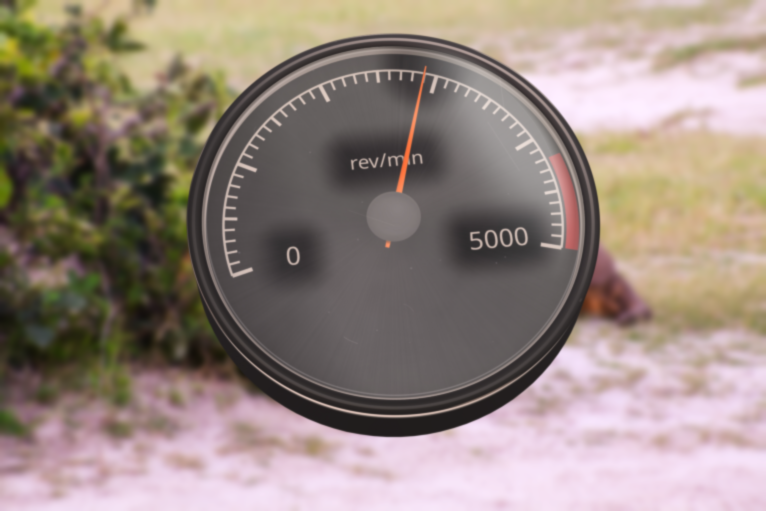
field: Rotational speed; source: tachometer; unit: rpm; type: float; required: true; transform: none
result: 2900 rpm
